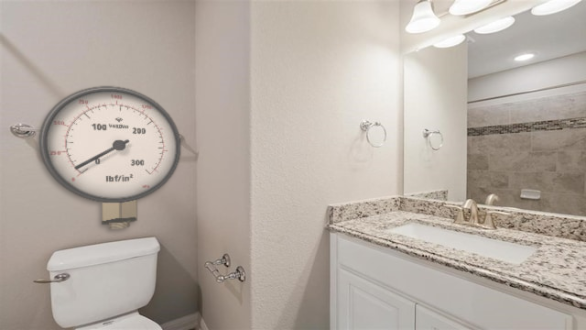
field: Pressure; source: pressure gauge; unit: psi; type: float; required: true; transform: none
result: 10 psi
